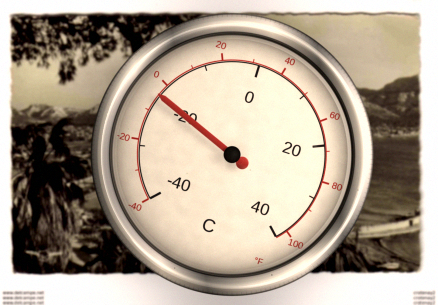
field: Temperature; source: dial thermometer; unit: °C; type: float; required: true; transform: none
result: -20 °C
